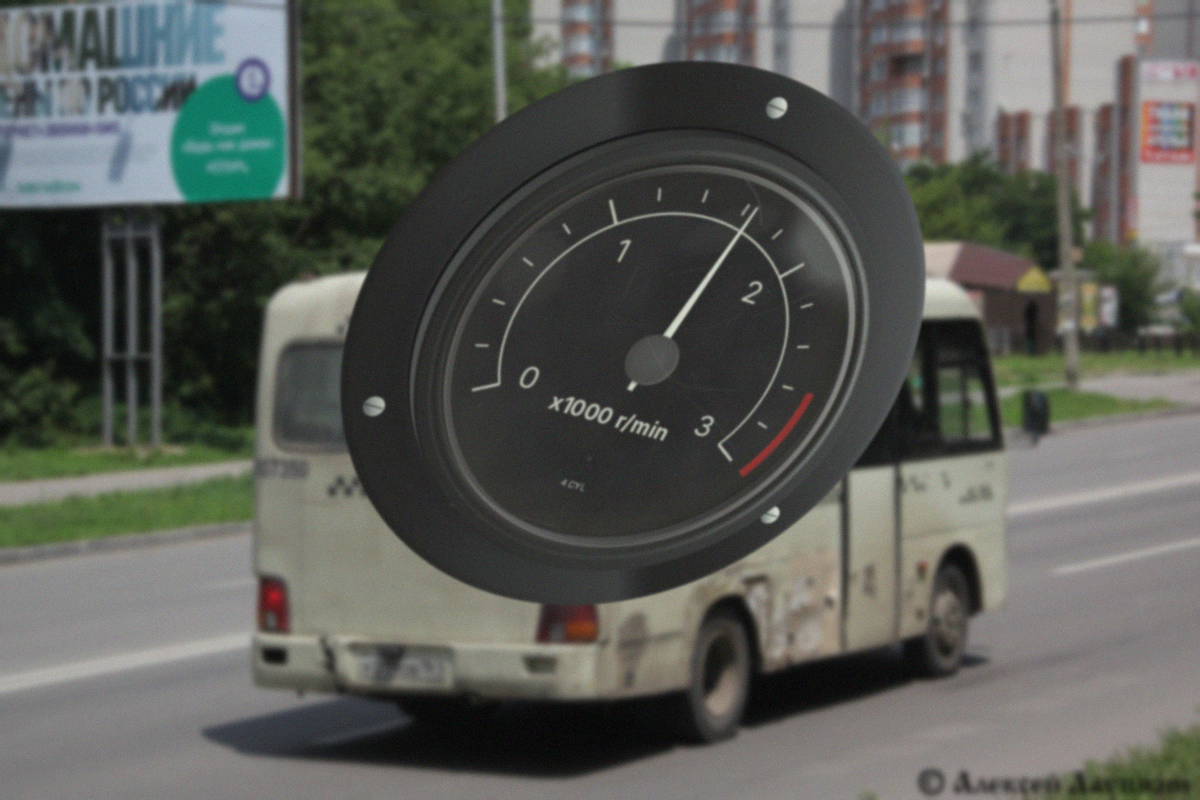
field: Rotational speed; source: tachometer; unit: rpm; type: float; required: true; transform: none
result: 1600 rpm
